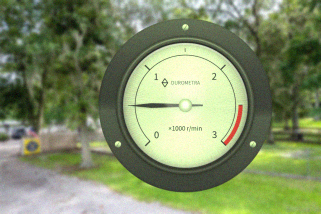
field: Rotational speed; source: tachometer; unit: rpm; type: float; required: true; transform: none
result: 500 rpm
